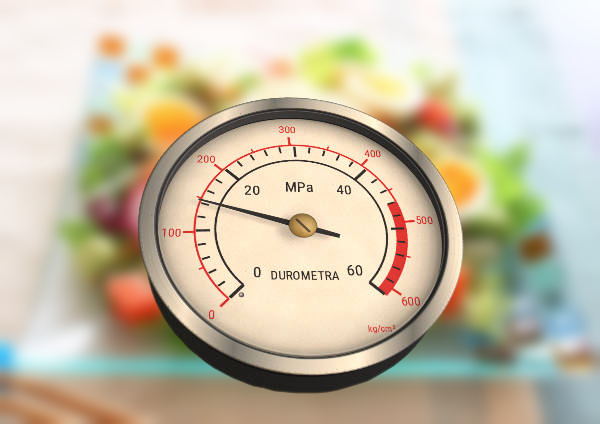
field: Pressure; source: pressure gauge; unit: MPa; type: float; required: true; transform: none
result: 14 MPa
